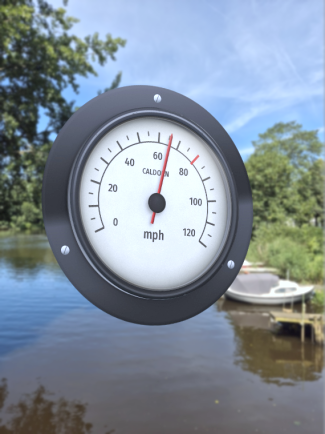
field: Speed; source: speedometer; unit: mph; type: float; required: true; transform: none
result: 65 mph
